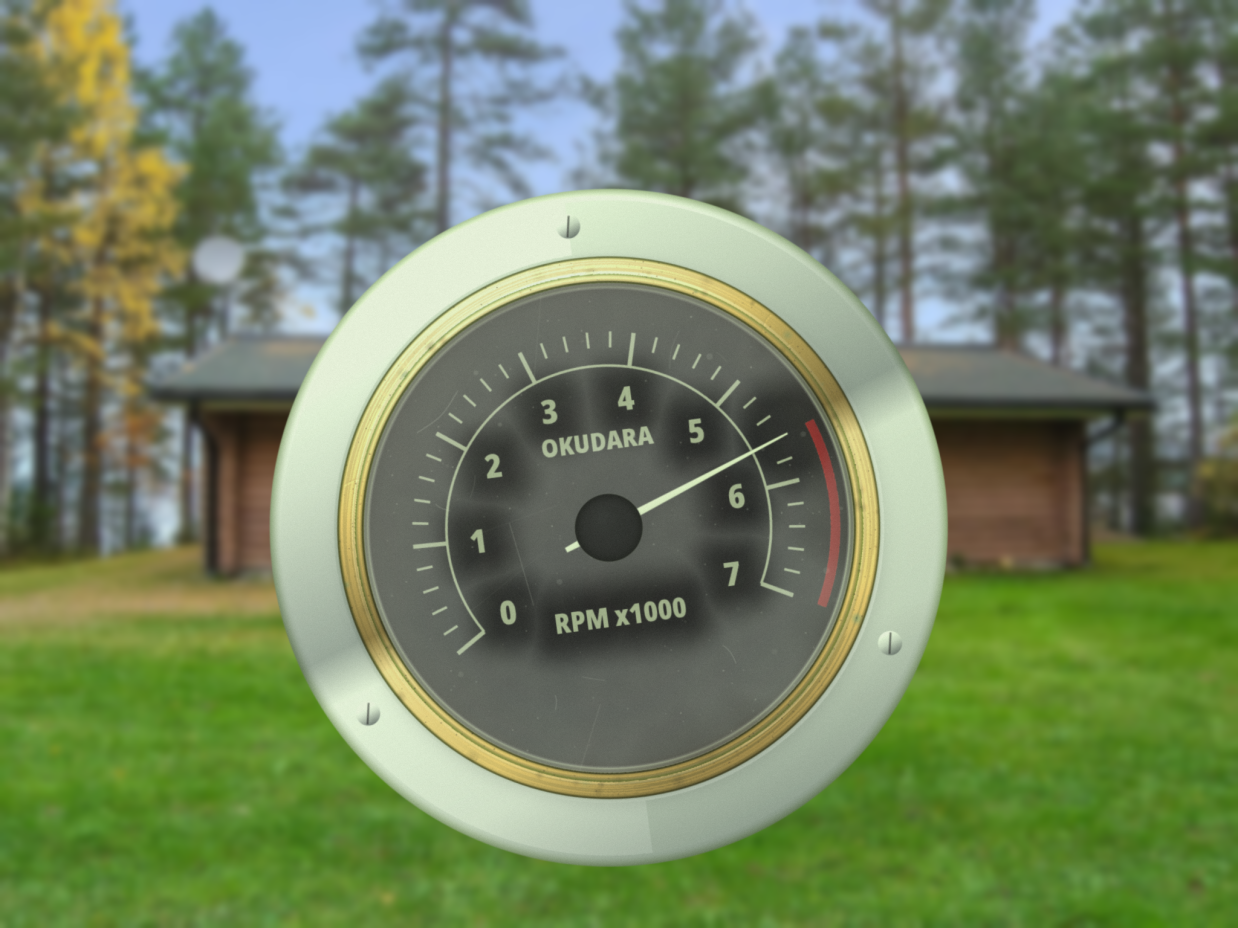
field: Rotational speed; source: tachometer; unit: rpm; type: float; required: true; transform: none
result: 5600 rpm
